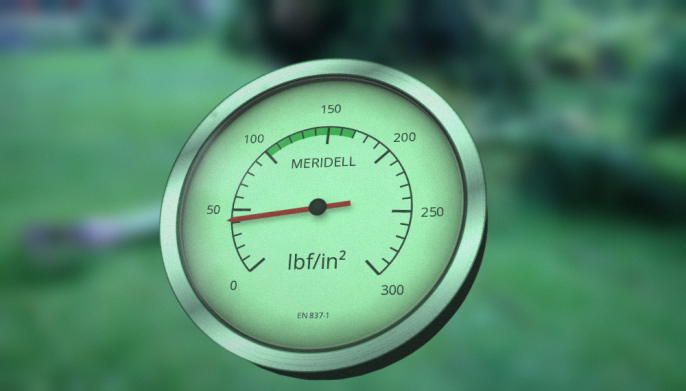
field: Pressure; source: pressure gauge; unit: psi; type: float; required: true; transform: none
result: 40 psi
